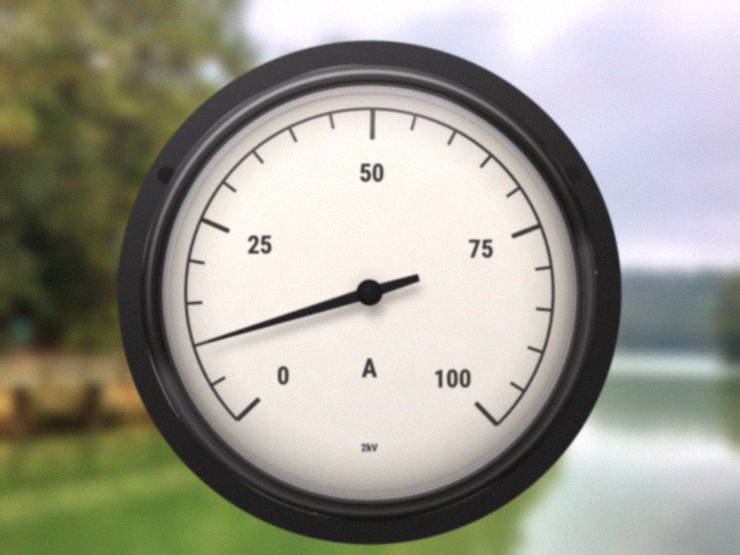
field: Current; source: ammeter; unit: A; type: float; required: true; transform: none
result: 10 A
